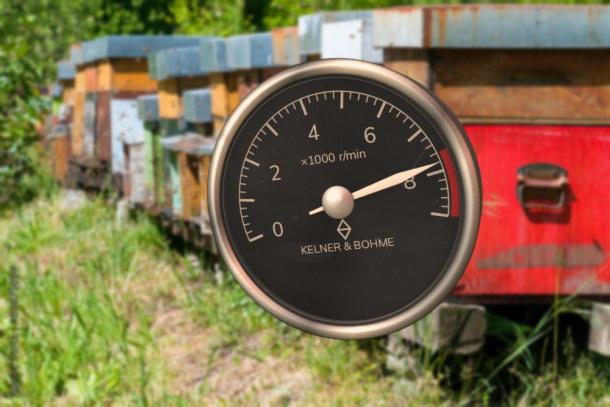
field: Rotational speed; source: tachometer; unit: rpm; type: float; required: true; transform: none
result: 7800 rpm
